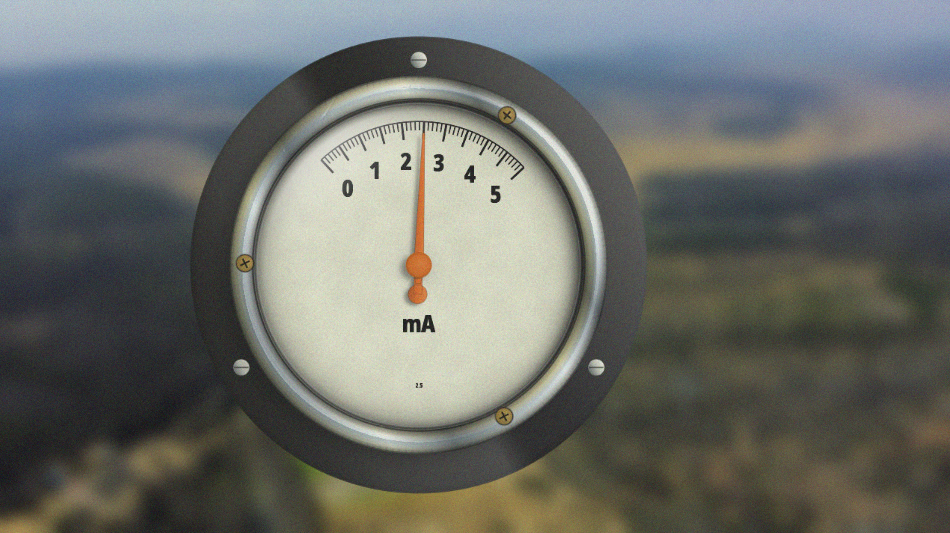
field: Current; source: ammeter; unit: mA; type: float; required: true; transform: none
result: 2.5 mA
